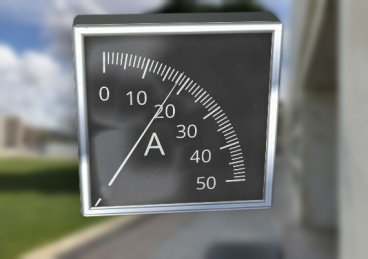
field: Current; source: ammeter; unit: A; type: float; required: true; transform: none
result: 18 A
